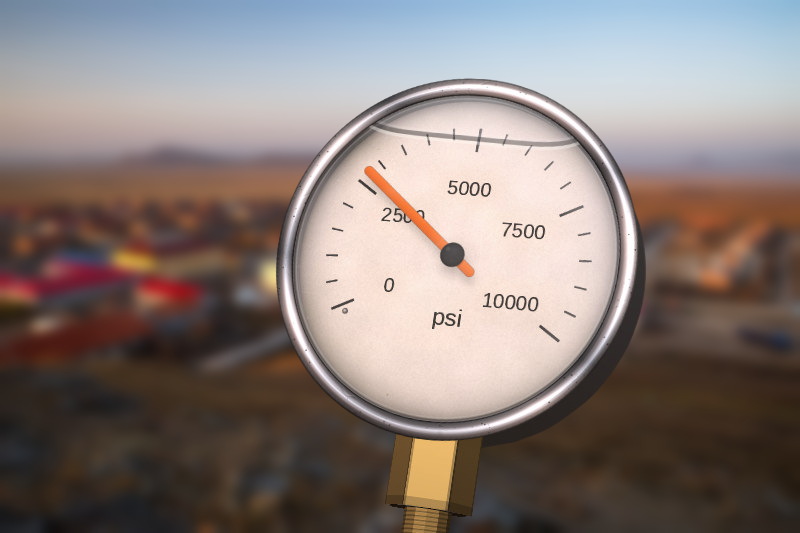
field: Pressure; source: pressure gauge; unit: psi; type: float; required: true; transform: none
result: 2750 psi
